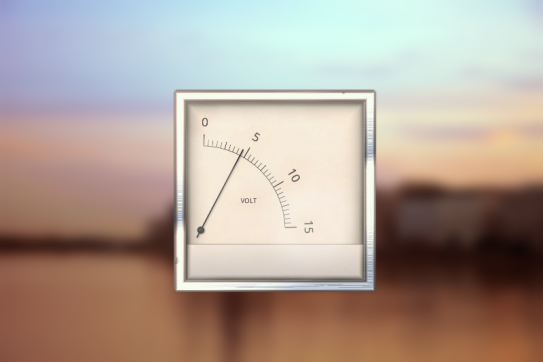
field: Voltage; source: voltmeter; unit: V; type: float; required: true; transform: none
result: 4.5 V
